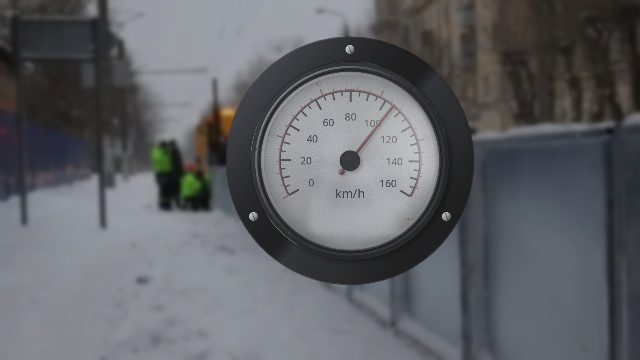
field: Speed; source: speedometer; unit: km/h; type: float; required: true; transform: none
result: 105 km/h
